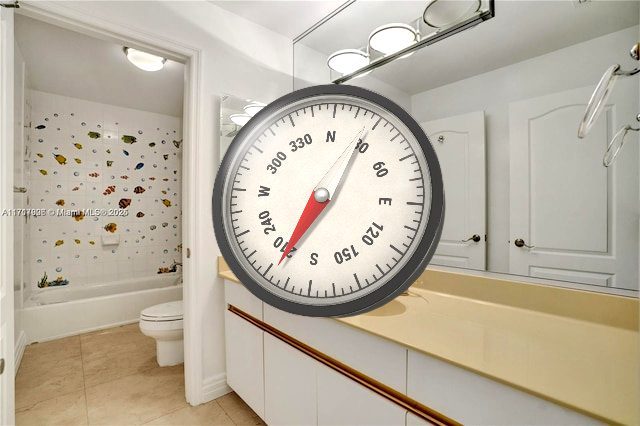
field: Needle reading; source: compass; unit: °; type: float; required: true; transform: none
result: 205 °
